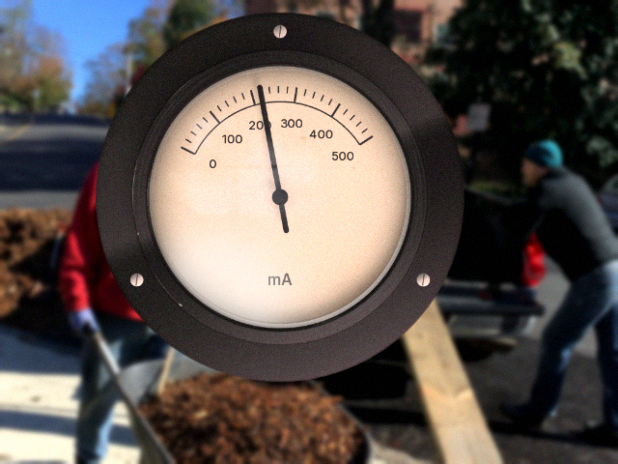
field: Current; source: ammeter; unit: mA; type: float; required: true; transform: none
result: 220 mA
